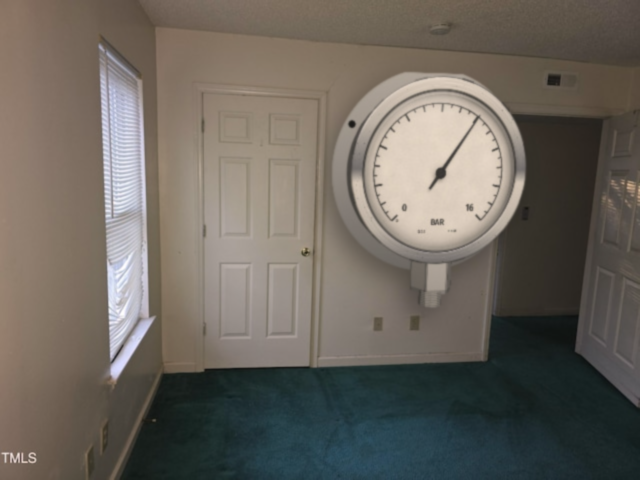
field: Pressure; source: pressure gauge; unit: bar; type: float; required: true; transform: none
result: 10 bar
